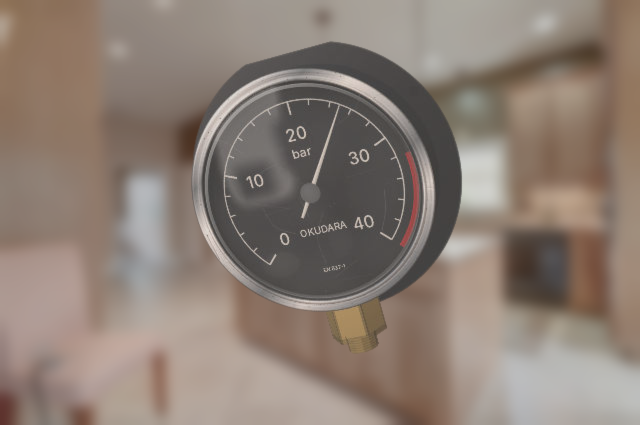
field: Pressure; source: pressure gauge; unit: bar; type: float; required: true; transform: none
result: 25 bar
